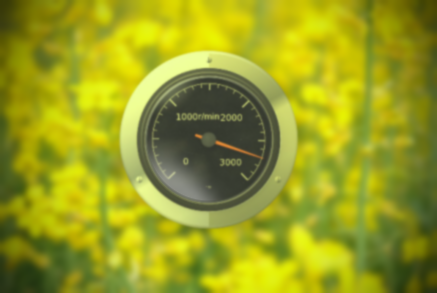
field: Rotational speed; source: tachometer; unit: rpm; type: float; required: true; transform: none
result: 2700 rpm
